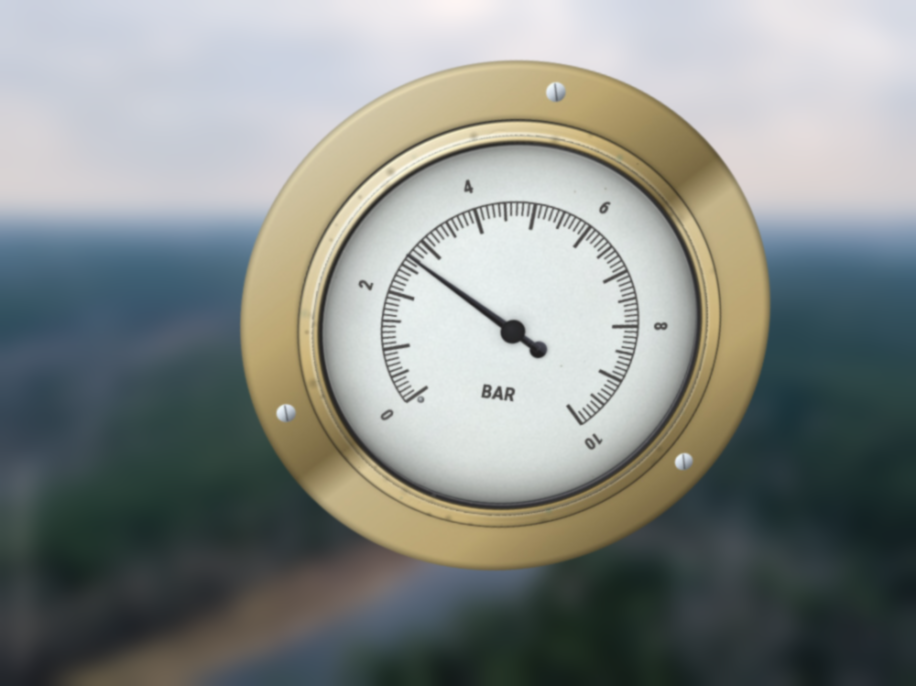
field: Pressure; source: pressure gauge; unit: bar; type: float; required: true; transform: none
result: 2.7 bar
